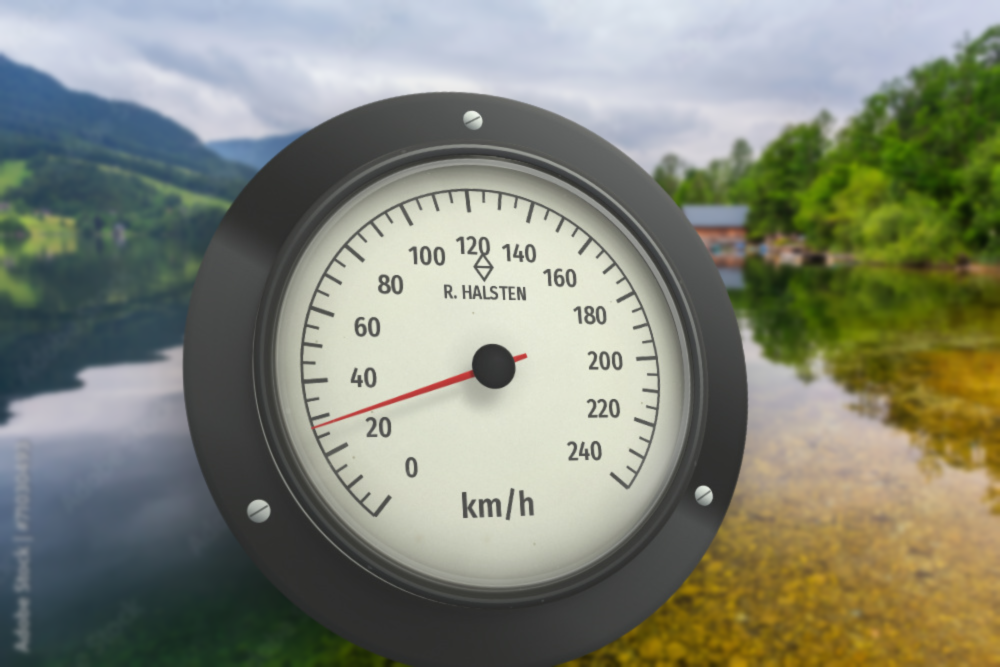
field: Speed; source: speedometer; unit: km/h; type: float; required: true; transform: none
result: 27.5 km/h
